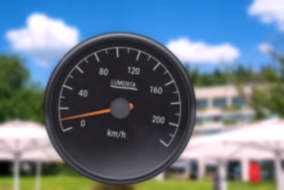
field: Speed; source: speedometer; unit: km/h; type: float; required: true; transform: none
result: 10 km/h
